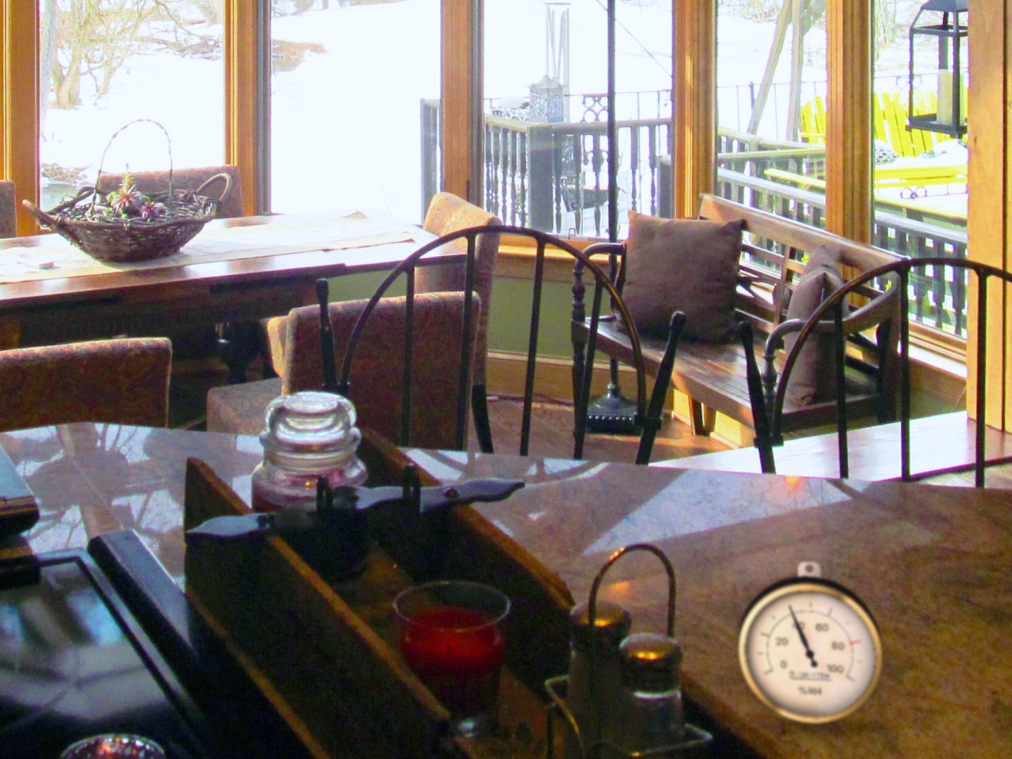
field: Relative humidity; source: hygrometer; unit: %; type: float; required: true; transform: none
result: 40 %
